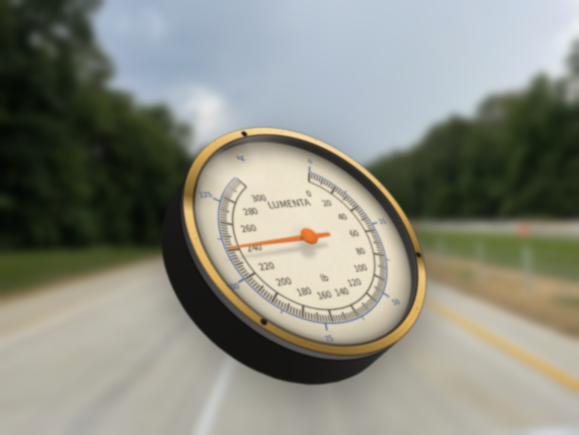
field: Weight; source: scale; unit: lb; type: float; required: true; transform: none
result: 240 lb
